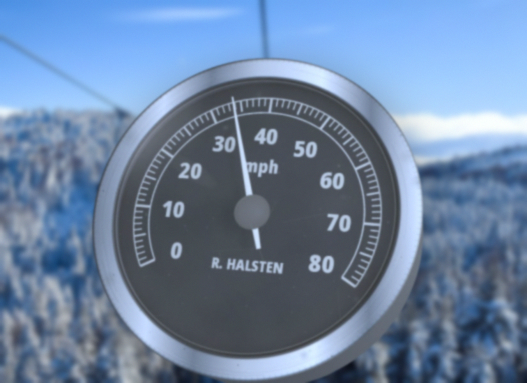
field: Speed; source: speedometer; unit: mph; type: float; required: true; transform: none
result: 34 mph
